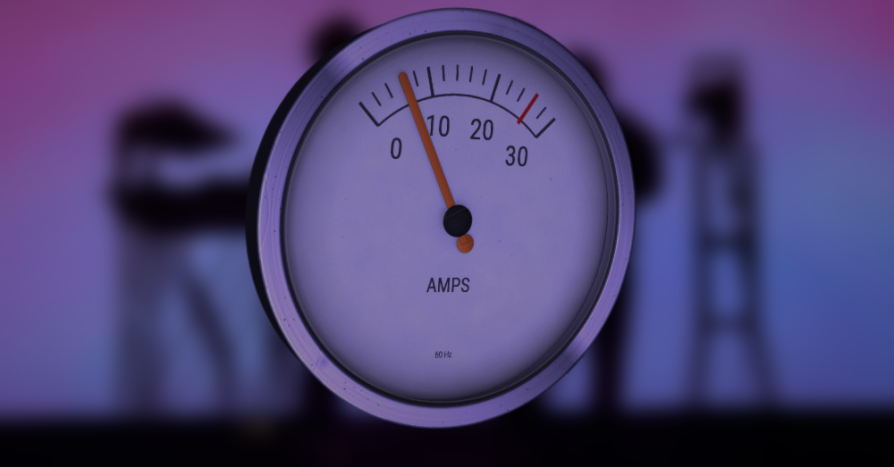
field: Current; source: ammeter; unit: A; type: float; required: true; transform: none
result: 6 A
